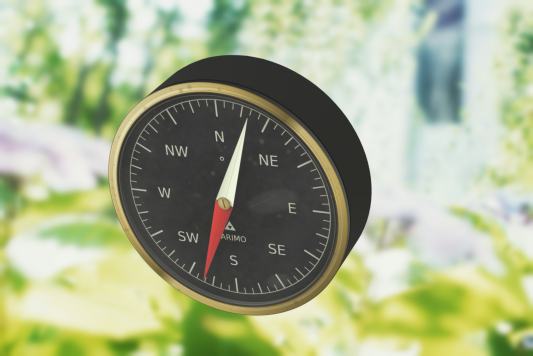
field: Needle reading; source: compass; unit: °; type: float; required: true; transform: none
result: 200 °
